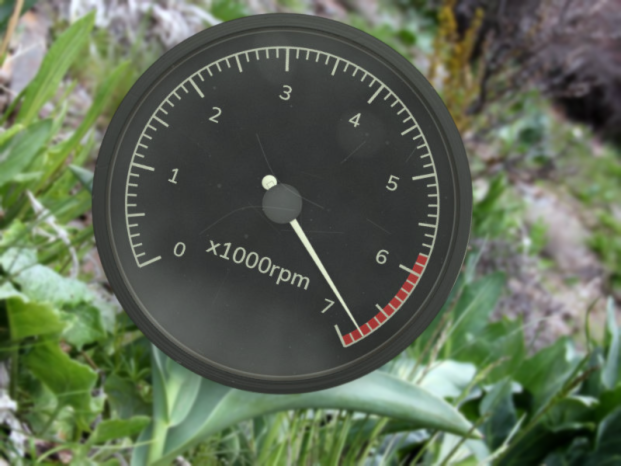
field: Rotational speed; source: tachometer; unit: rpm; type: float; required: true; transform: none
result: 6800 rpm
